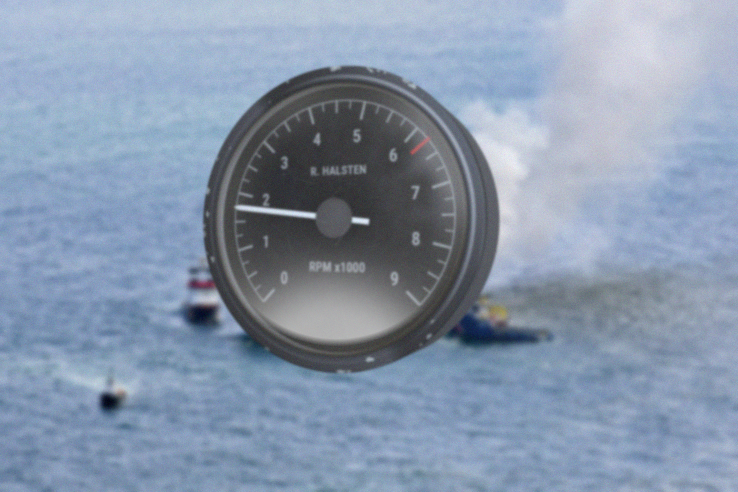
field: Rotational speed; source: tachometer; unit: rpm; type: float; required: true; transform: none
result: 1750 rpm
